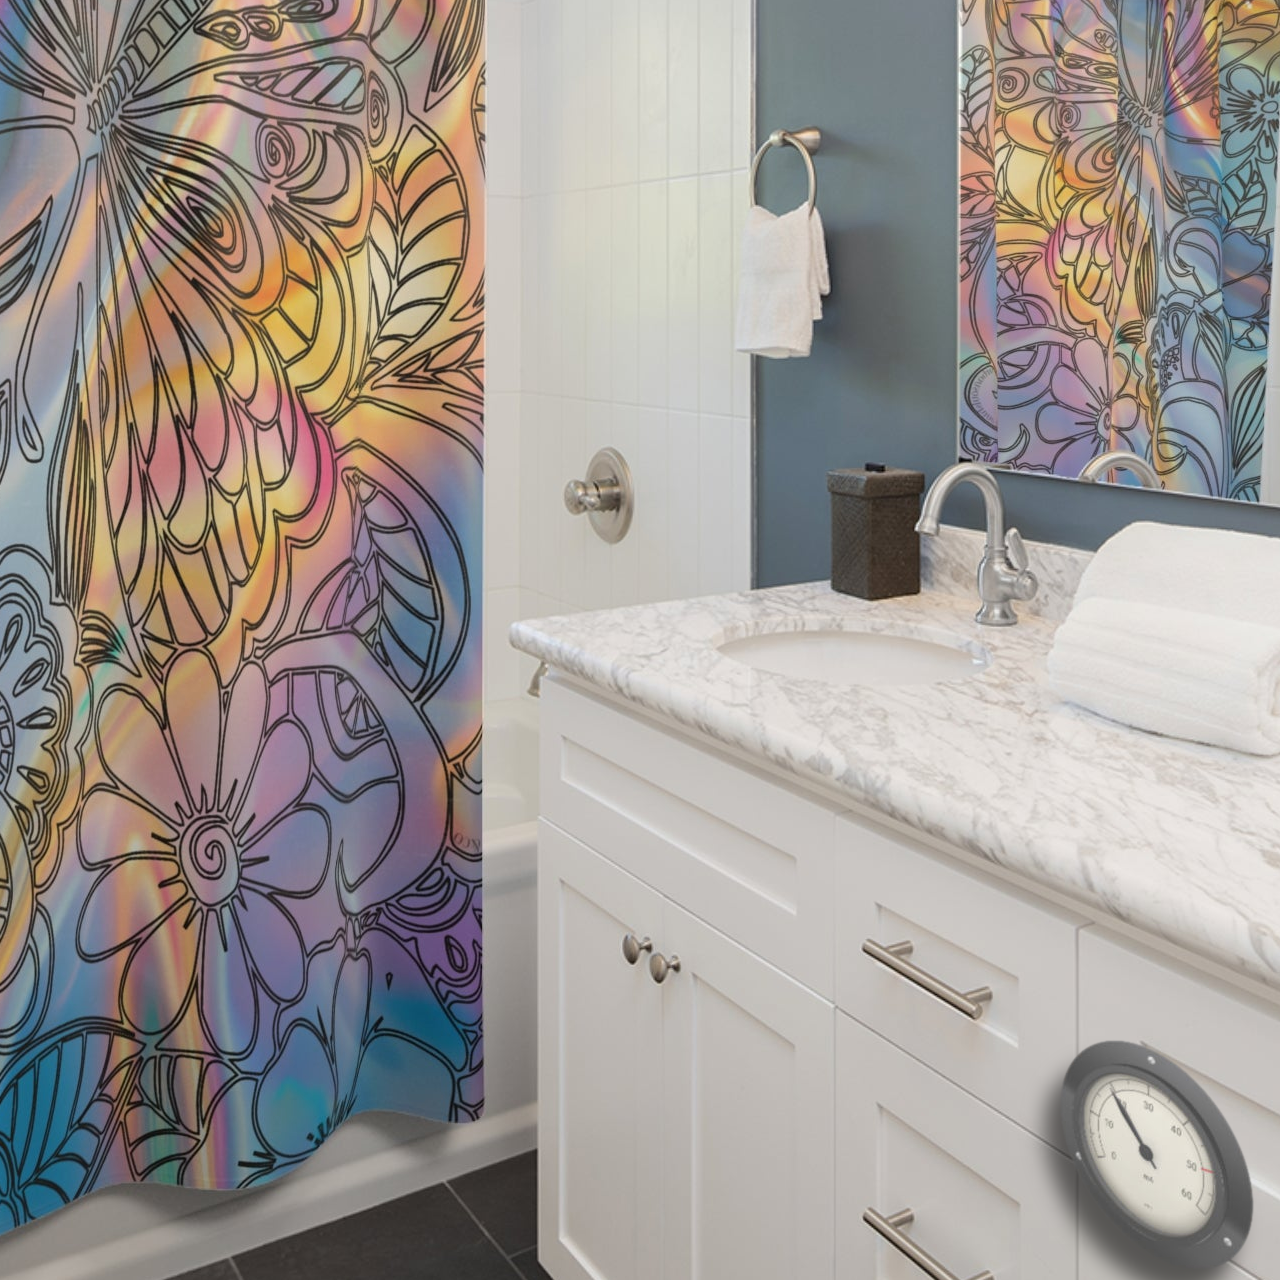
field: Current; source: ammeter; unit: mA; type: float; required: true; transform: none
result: 20 mA
